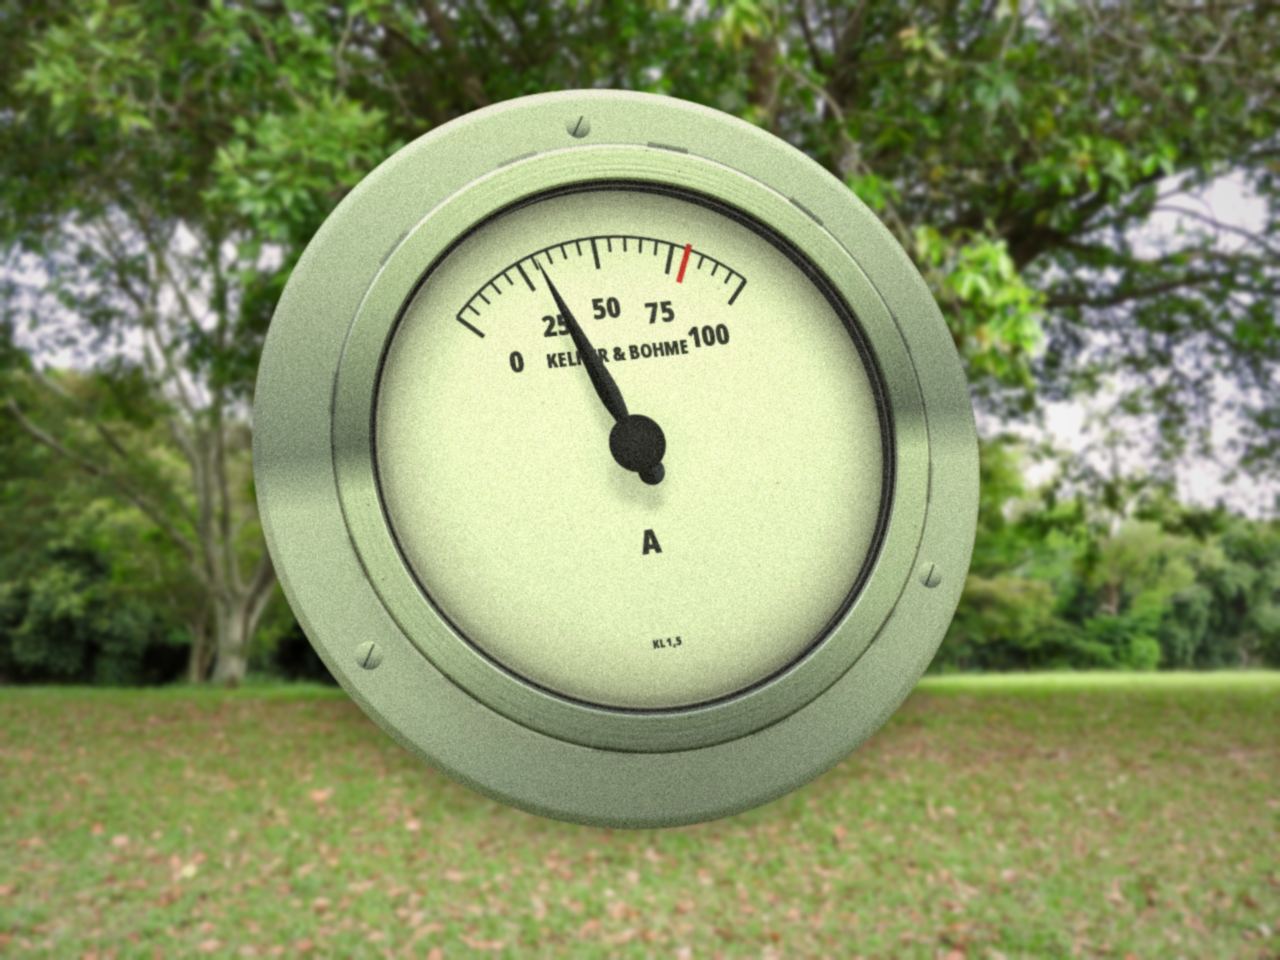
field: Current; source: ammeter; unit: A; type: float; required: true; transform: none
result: 30 A
